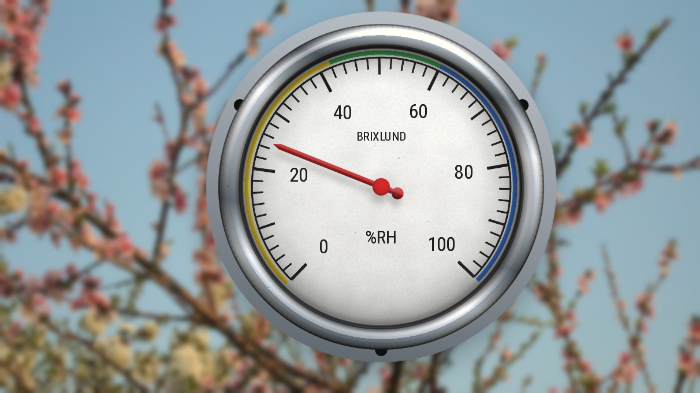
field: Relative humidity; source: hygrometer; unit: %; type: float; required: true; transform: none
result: 25 %
